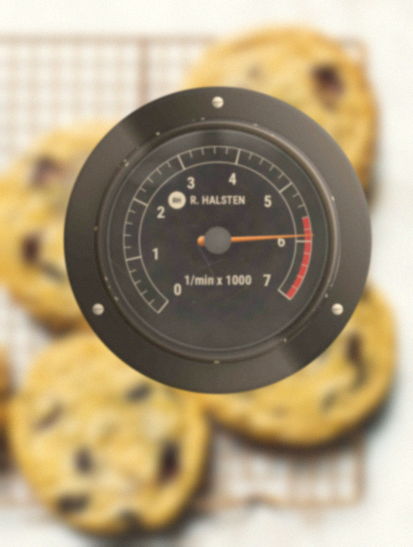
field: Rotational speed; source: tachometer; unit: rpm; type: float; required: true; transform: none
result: 5900 rpm
